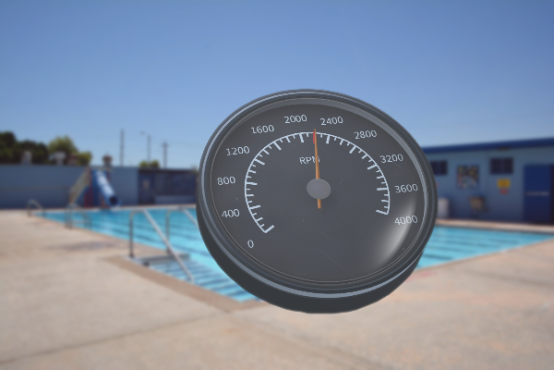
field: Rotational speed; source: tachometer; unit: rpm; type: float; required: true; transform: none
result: 2200 rpm
